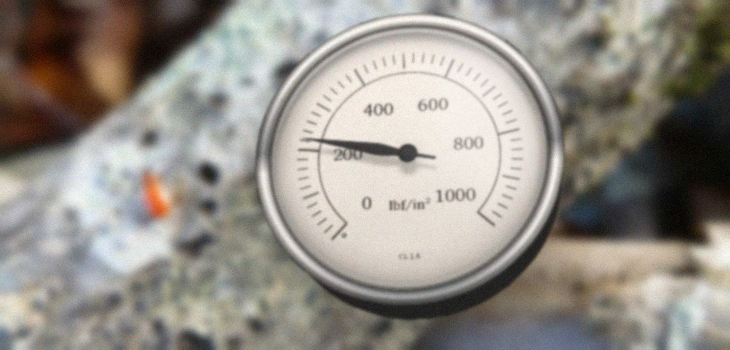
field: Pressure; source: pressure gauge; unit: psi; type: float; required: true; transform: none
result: 220 psi
